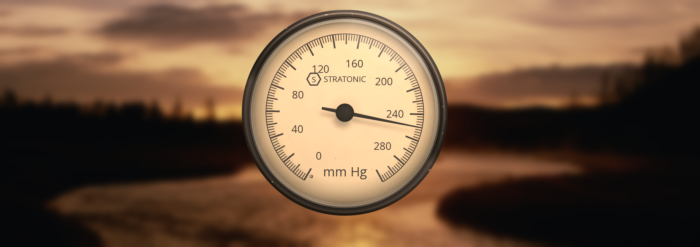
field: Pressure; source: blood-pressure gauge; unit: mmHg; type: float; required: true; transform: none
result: 250 mmHg
